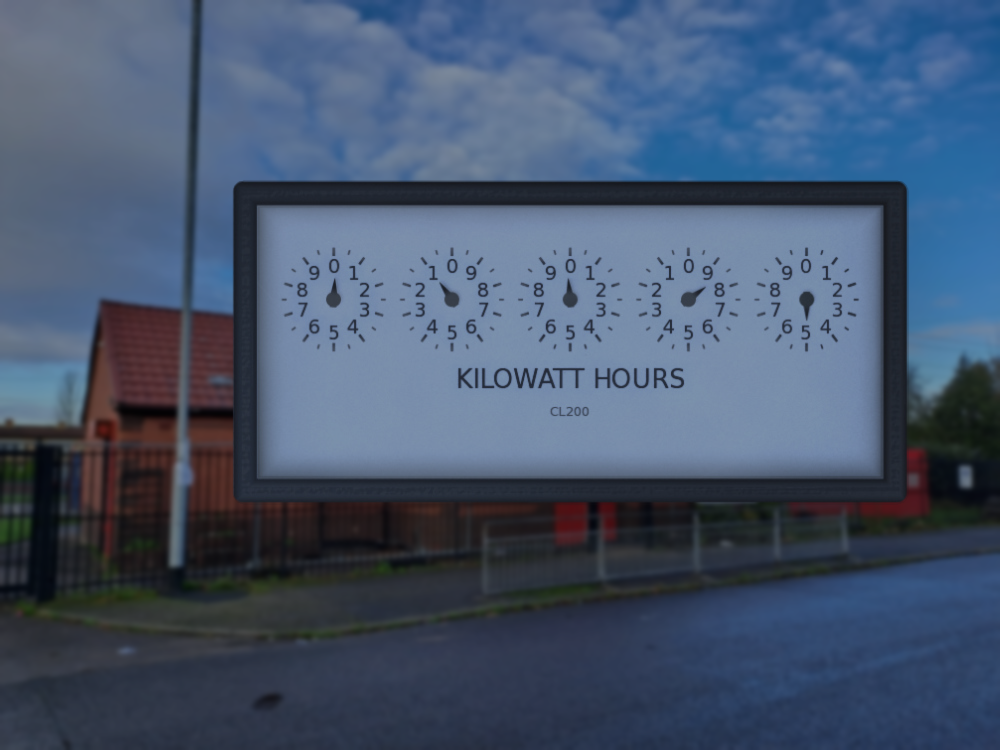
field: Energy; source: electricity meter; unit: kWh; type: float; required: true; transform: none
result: 985 kWh
